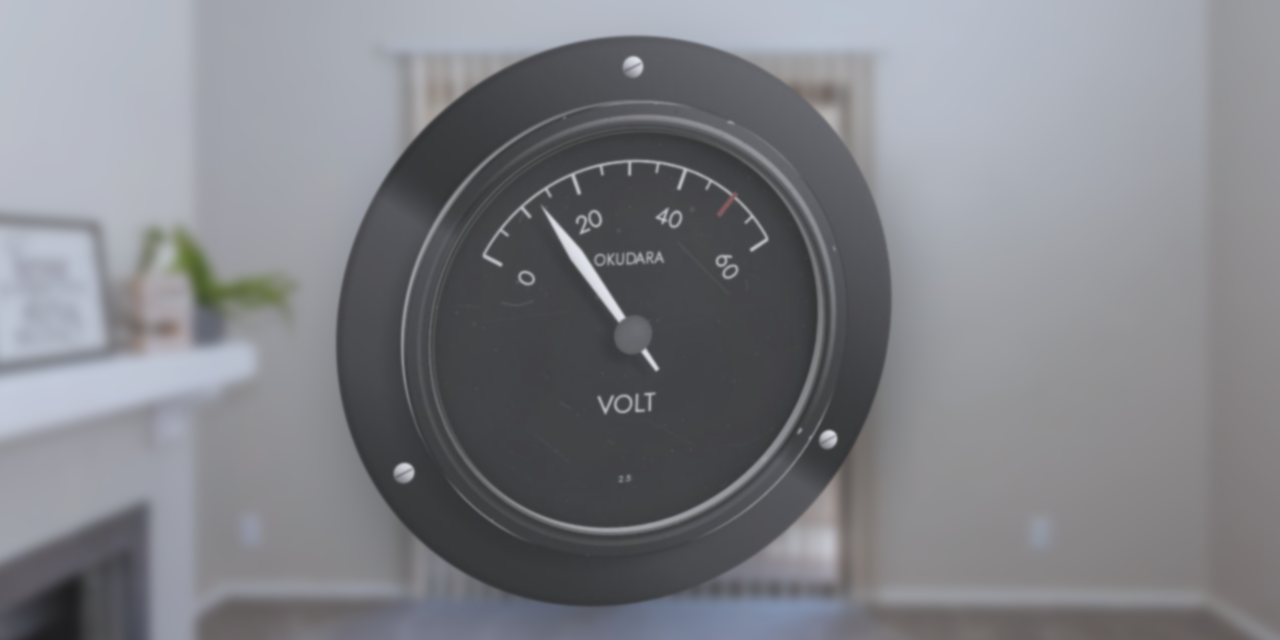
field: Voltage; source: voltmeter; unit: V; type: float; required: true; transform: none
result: 12.5 V
